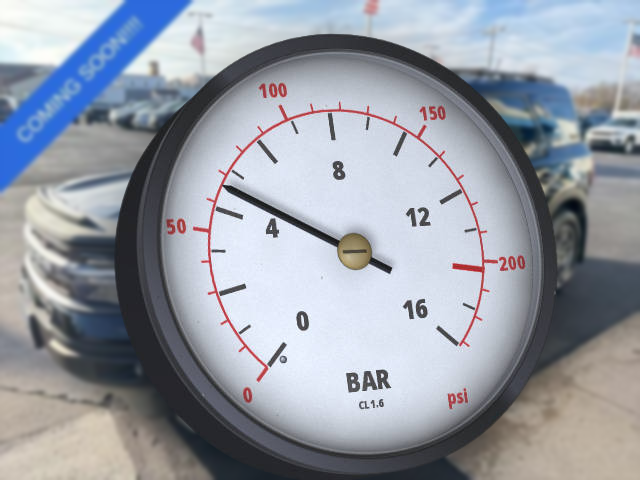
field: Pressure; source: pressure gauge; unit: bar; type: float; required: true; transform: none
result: 4.5 bar
